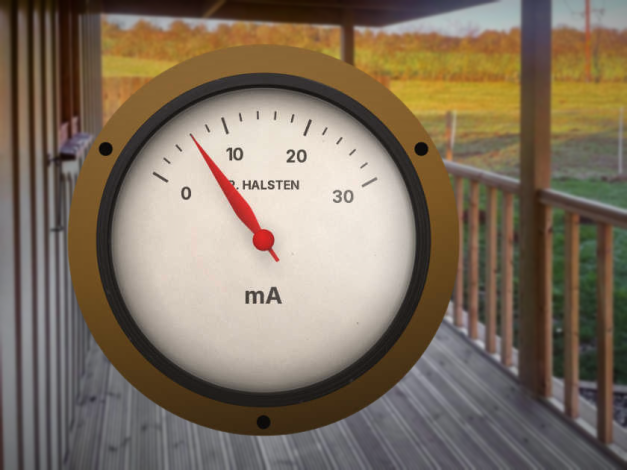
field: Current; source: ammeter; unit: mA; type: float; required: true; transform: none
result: 6 mA
